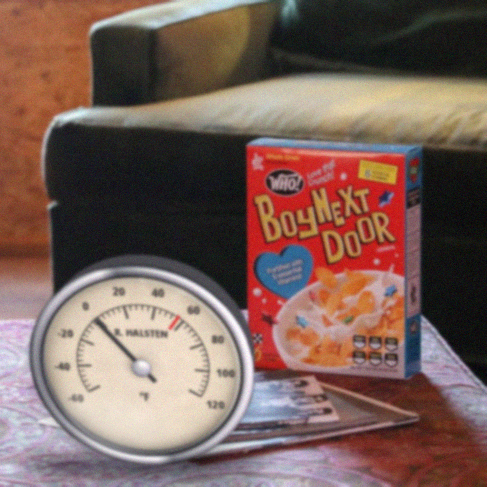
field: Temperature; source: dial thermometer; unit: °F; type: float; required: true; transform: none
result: 0 °F
